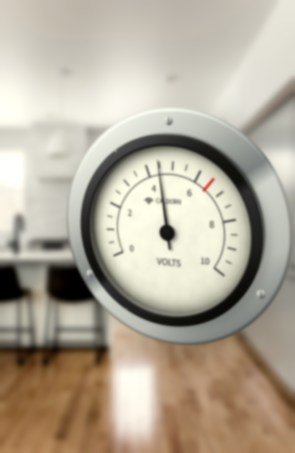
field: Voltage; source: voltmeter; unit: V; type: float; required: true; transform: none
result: 4.5 V
